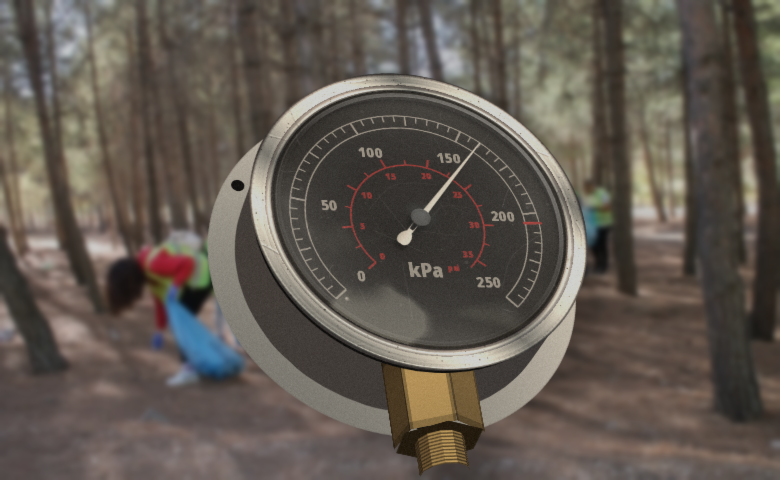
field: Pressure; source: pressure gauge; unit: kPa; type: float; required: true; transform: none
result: 160 kPa
